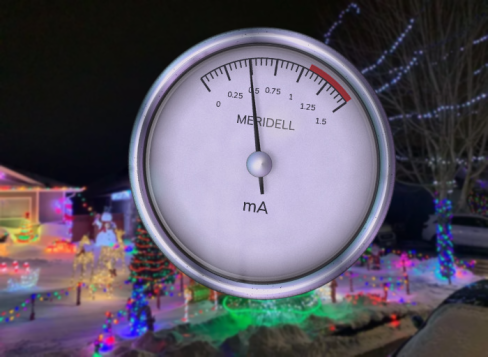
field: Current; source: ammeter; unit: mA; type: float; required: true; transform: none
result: 0.5 mA
